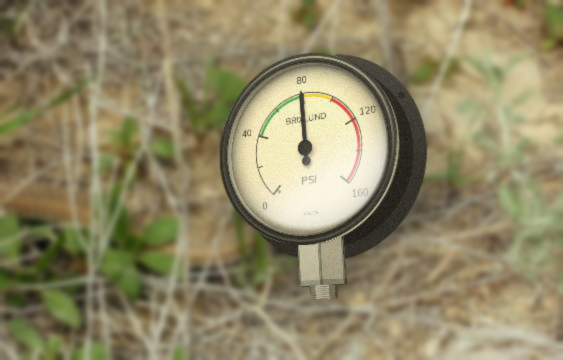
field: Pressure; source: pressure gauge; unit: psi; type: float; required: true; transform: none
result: 80 psi
